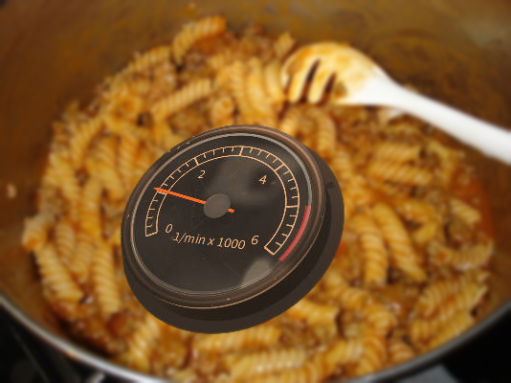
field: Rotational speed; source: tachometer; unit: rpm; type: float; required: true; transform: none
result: 1000 rpm
